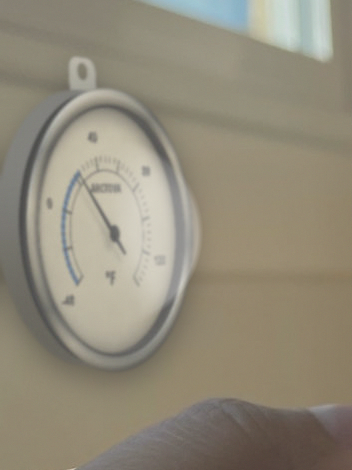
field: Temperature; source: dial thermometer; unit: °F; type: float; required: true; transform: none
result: 20 °F
